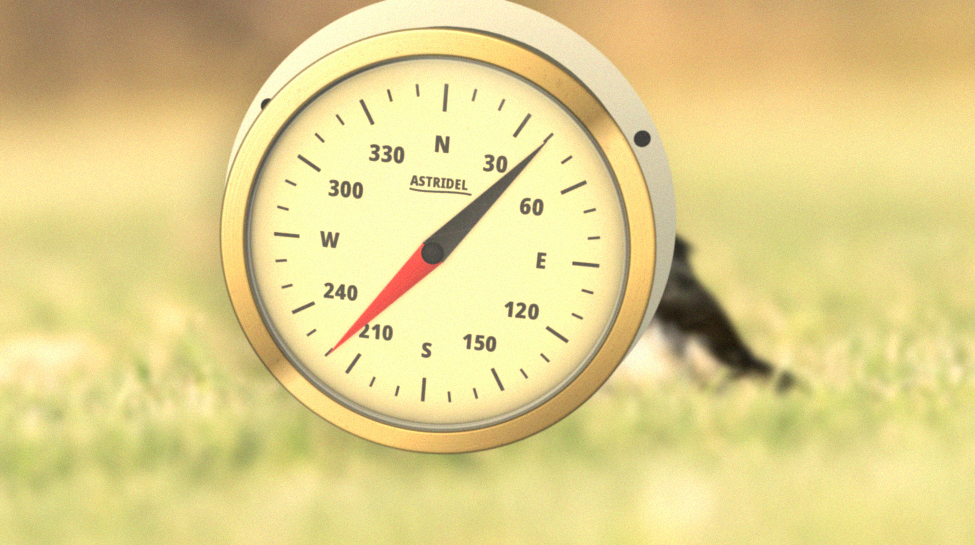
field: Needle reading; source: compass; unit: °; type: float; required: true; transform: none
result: 220 °
